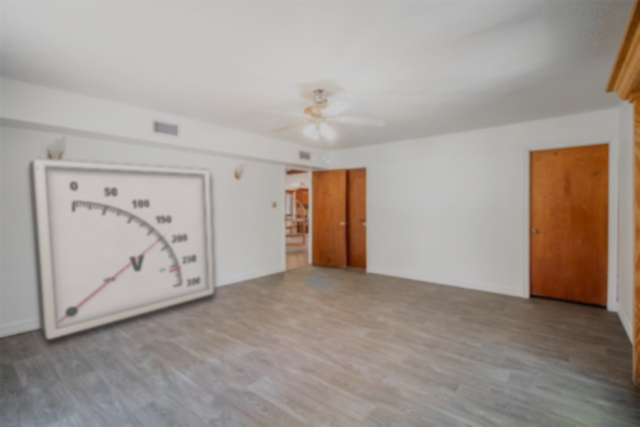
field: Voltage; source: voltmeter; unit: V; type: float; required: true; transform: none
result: 175 V
